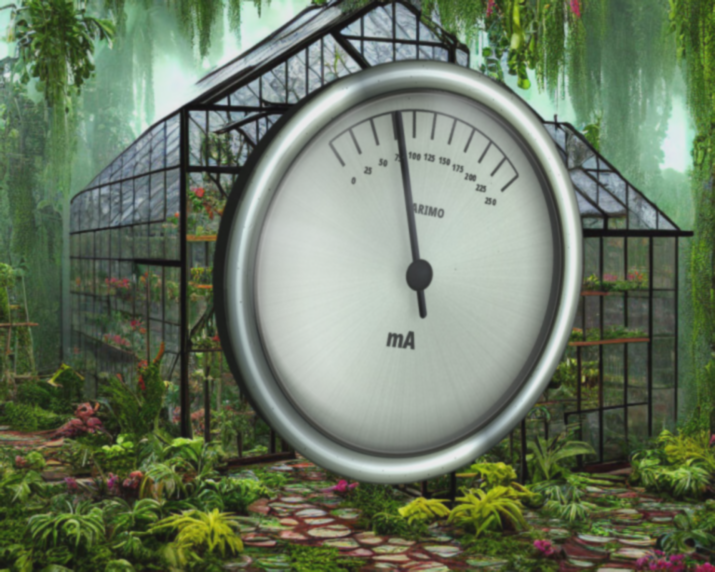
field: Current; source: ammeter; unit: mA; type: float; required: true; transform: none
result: 75 mA
